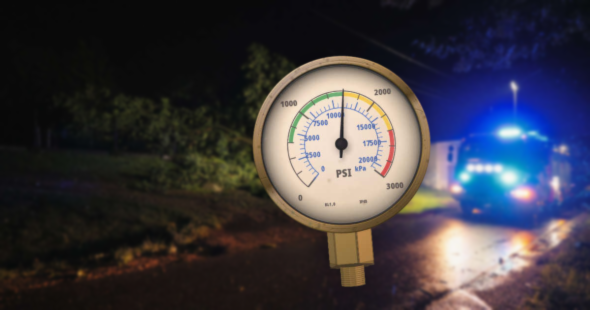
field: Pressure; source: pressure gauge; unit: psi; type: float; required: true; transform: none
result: 1600 psi
